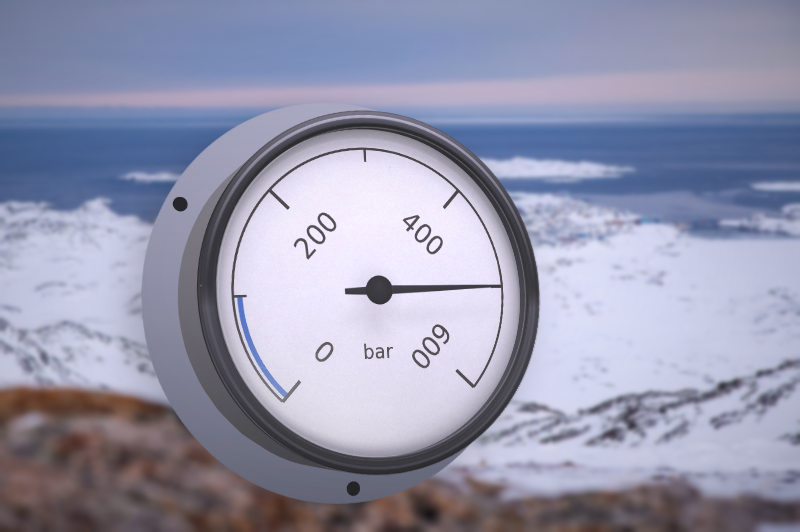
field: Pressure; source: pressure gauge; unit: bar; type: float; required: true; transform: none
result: 500 bar
